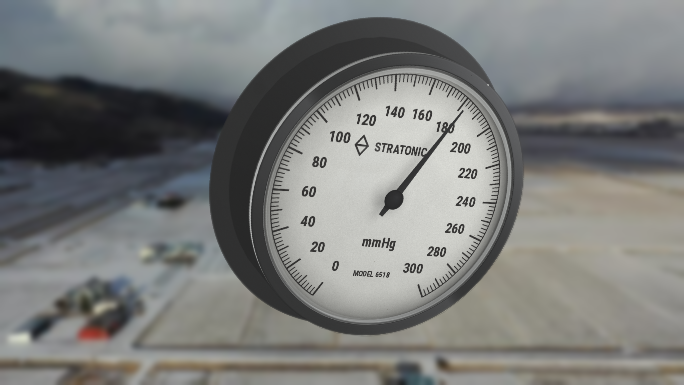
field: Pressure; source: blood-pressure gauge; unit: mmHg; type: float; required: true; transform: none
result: 180 mmHg
